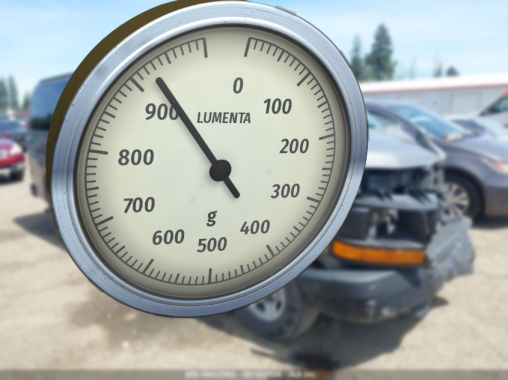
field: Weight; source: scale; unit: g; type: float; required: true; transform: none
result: 925 g
